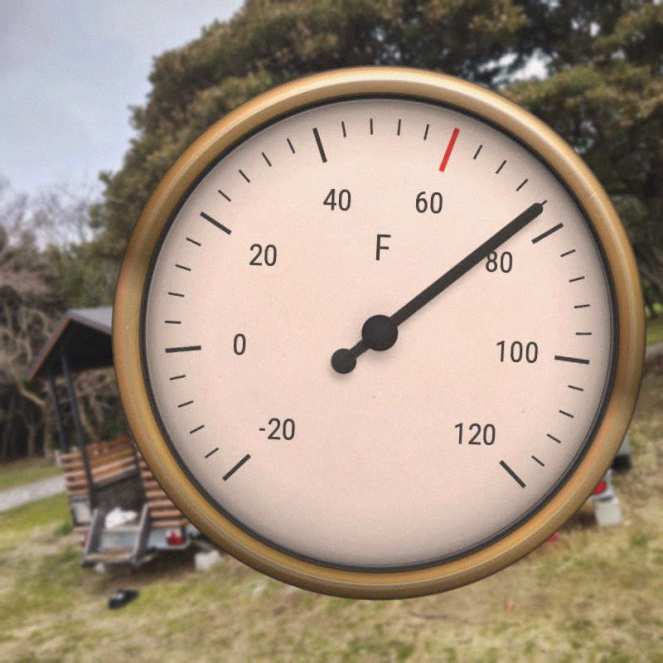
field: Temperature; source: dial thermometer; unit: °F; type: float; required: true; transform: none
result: 76 °F
